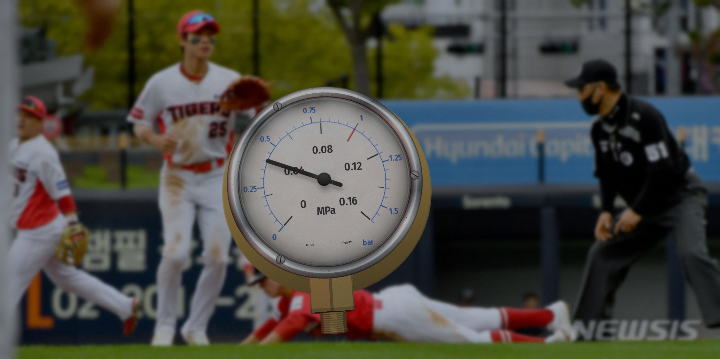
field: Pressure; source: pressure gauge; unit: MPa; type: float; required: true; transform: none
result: 0.04 MPa
